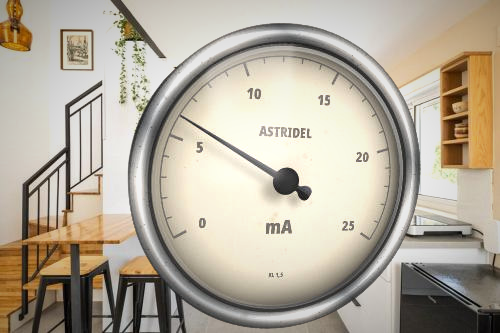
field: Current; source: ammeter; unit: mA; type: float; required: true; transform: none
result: 6 mA
